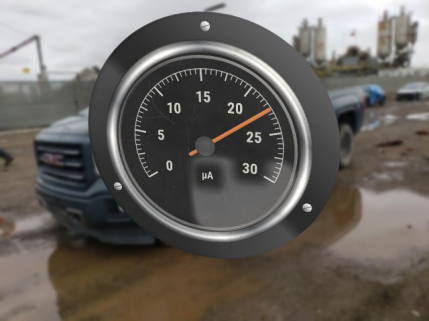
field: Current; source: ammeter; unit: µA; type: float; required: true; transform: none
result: 22.5 µA
